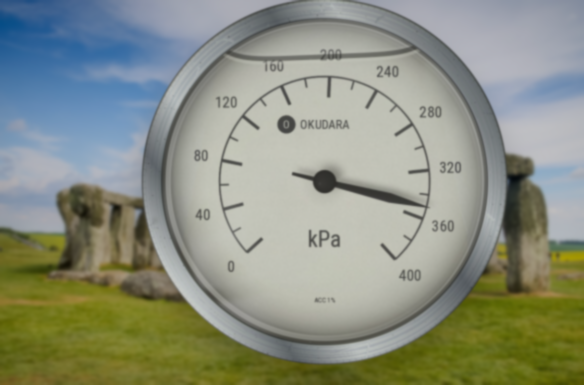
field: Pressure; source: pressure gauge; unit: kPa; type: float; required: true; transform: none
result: 350 kPa
